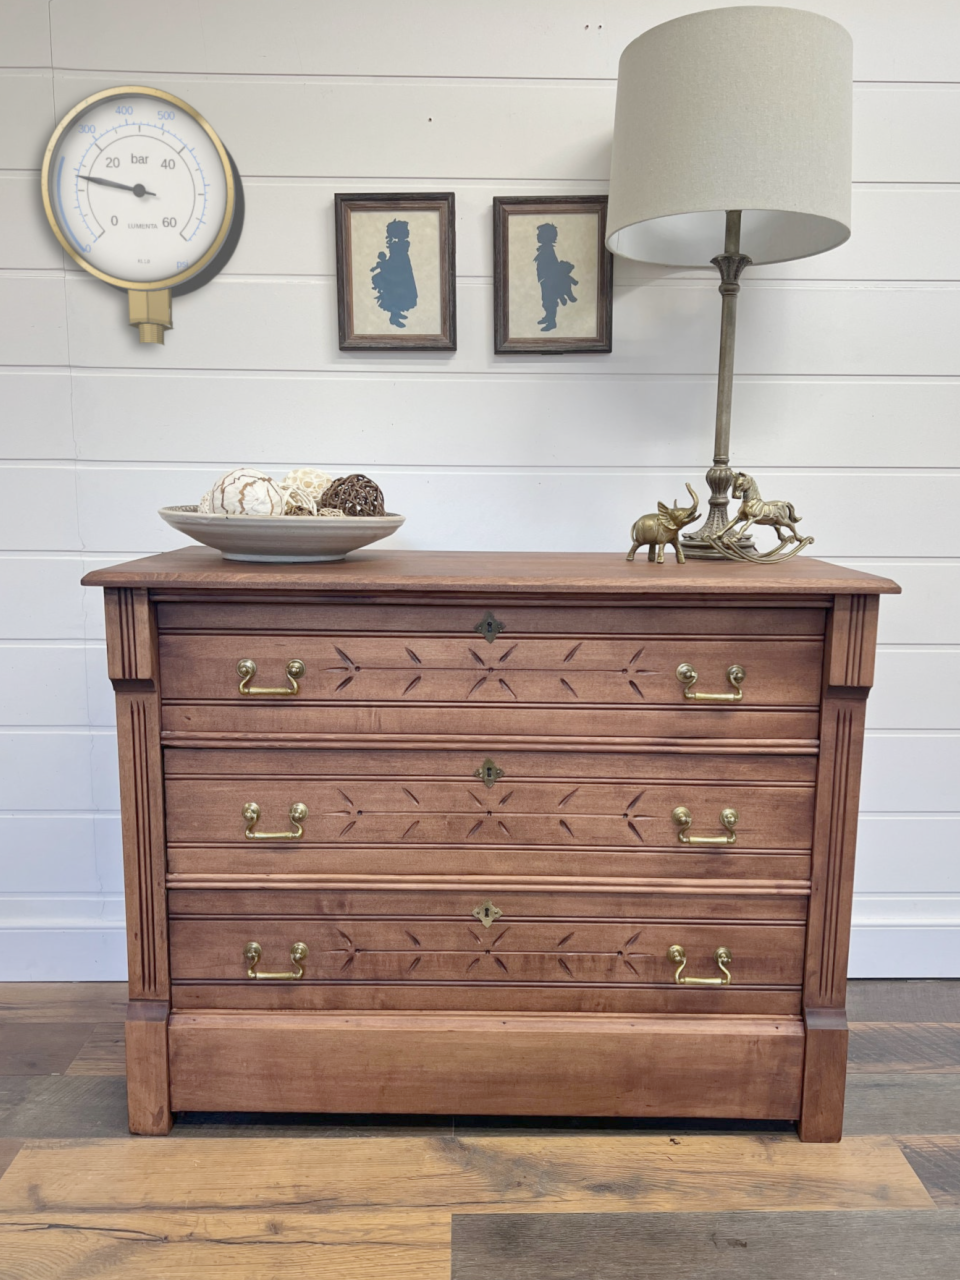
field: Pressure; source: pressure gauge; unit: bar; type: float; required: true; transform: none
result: 12.5 bar
